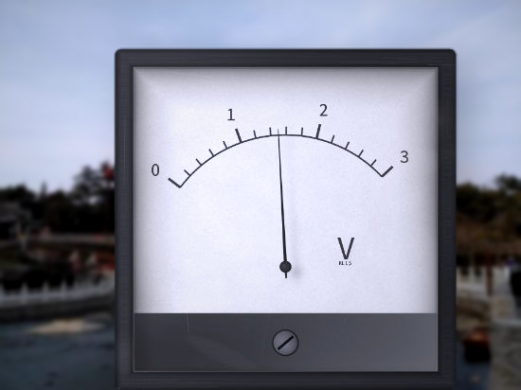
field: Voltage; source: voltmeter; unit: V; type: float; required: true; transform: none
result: 1.5 V
